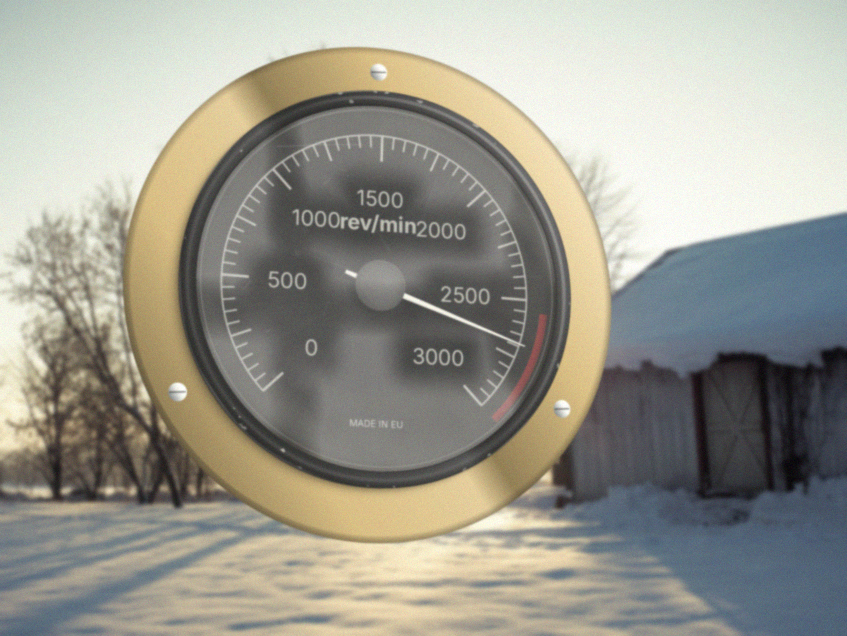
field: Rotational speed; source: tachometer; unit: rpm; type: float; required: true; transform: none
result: 2700 rpm
